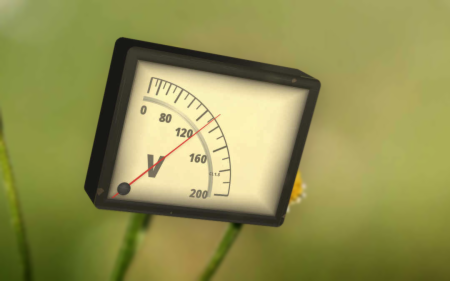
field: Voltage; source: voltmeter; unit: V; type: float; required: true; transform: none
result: 130 V
